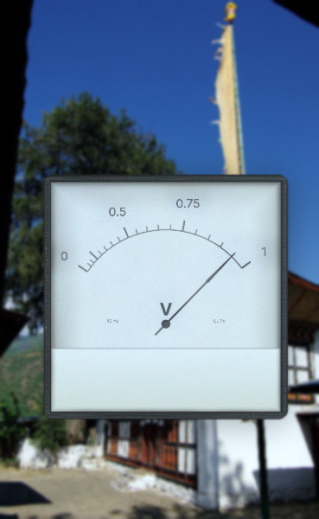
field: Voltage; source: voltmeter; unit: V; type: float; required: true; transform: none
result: 0.95 V
